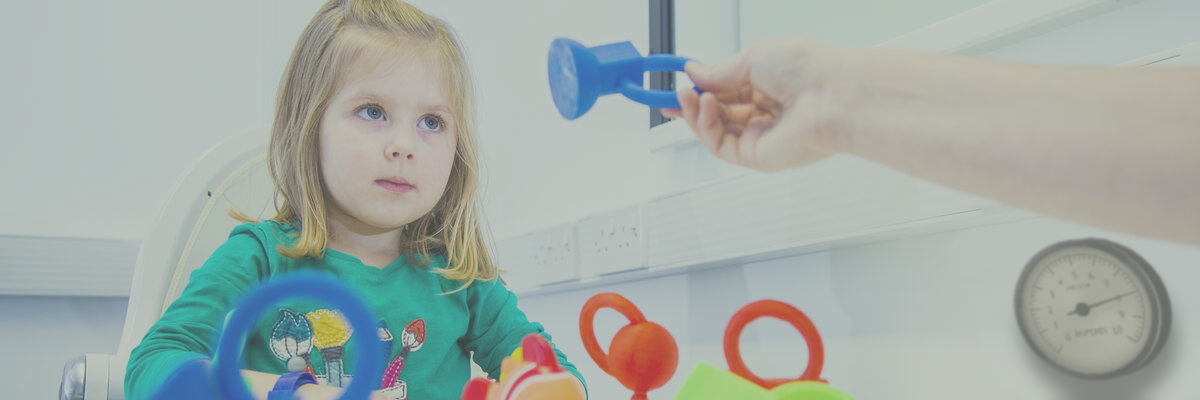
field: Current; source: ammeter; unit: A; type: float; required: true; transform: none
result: 8 A
